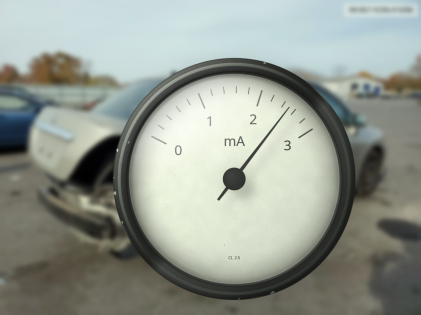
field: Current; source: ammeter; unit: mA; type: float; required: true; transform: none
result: 2.5 mA
